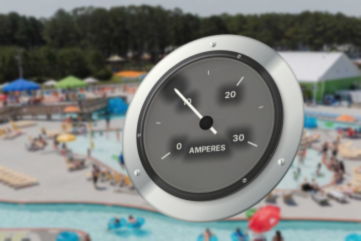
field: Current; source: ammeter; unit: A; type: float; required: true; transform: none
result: 10 A
